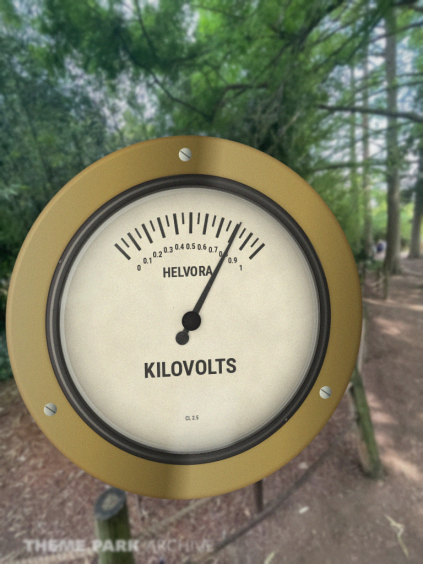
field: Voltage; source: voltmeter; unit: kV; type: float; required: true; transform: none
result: 0.8 kV
